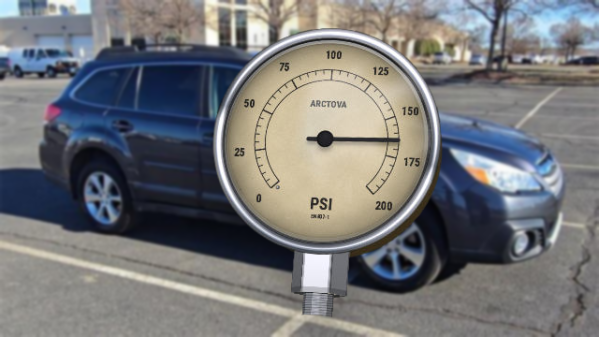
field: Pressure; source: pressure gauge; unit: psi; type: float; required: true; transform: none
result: 165 psi
